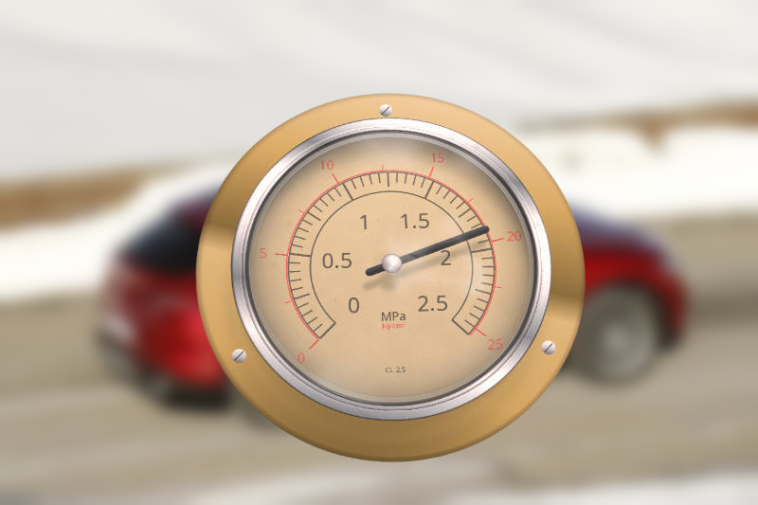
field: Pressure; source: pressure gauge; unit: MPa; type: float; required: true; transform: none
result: 1.9 MPa
